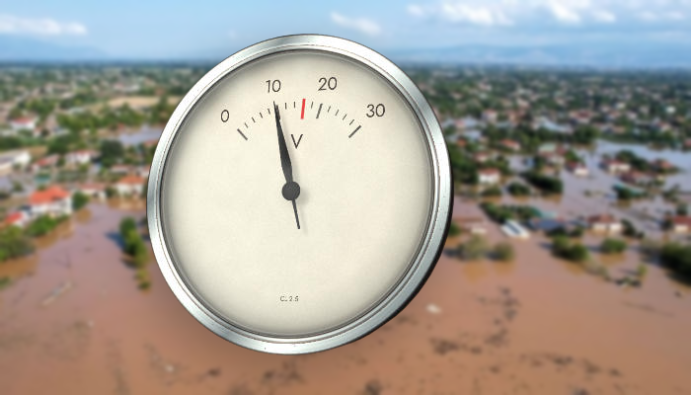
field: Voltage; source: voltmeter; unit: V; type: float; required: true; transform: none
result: 10 V
